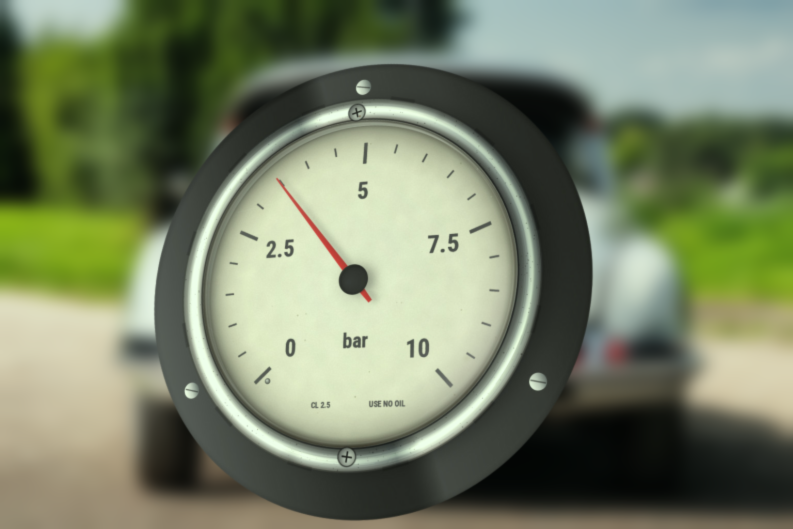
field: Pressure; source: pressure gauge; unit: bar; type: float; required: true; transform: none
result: 3.5 bar
